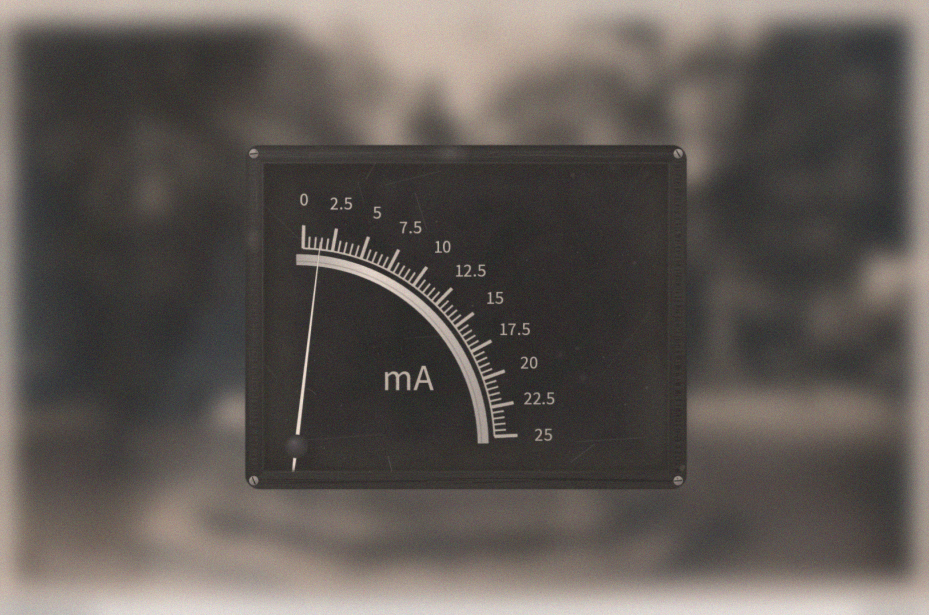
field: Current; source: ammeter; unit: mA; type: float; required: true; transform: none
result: 1.5 mA
